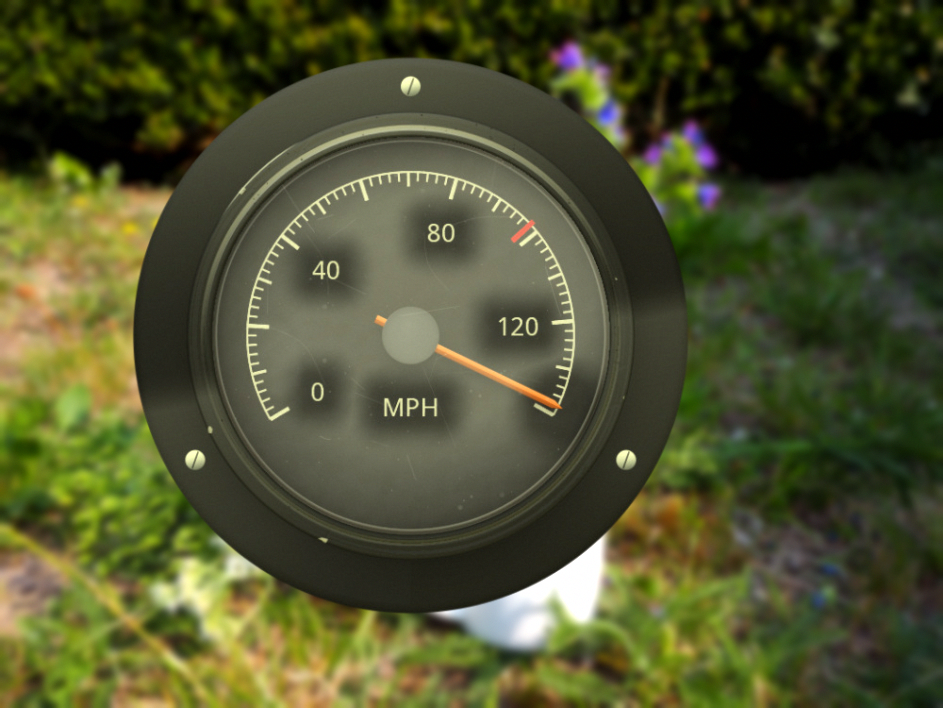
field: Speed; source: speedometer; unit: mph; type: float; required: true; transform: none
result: 138 mph
